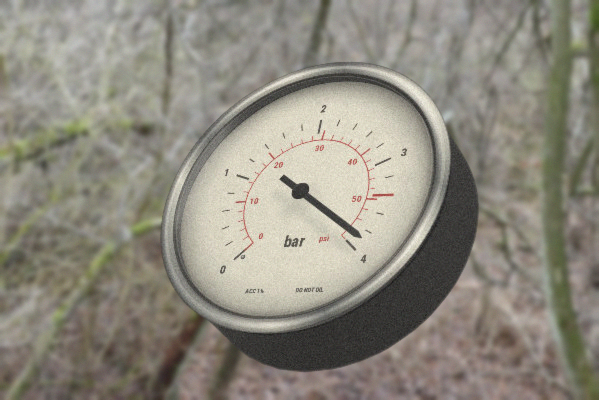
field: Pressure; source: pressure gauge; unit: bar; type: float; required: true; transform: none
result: 3.9 bar
